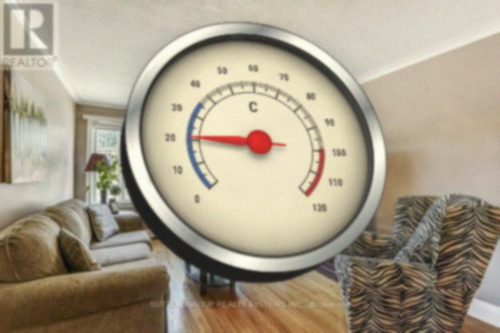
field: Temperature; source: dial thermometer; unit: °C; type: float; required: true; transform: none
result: 20 °C
